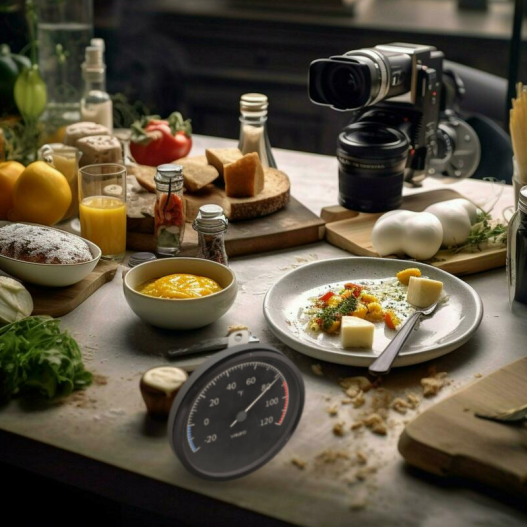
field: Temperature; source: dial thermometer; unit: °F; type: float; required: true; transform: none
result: 80 °F
